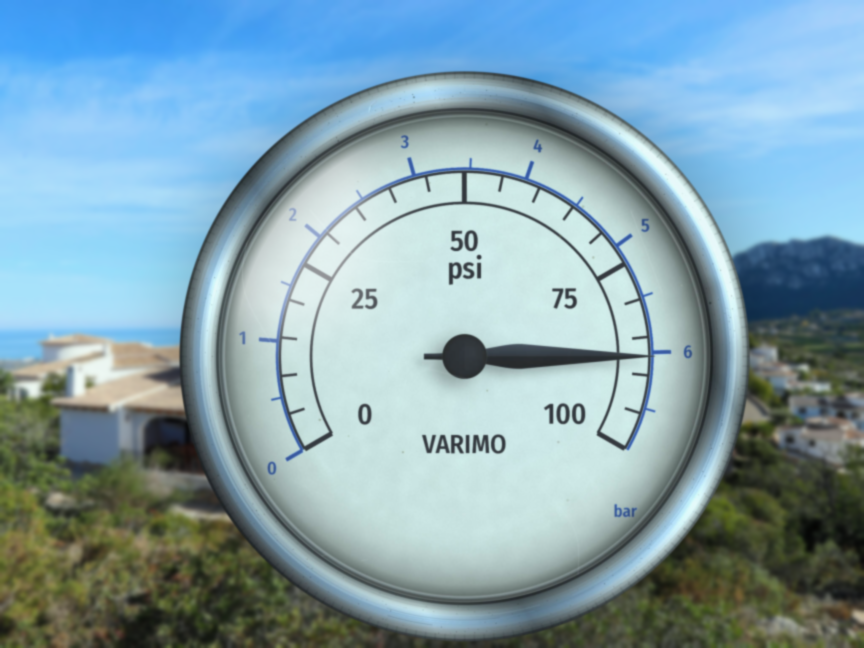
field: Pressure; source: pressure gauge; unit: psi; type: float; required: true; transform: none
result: 87.5 psi
